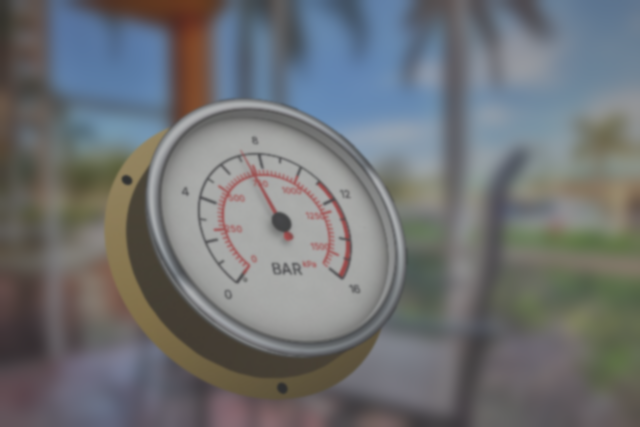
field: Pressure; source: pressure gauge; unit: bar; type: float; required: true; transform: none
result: 7 bar
